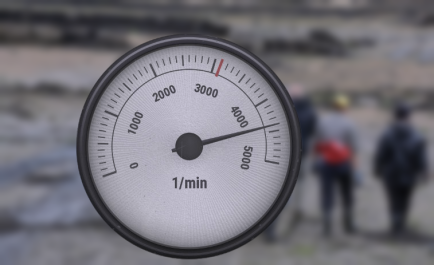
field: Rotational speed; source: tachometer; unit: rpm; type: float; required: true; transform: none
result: 4400 rpm
